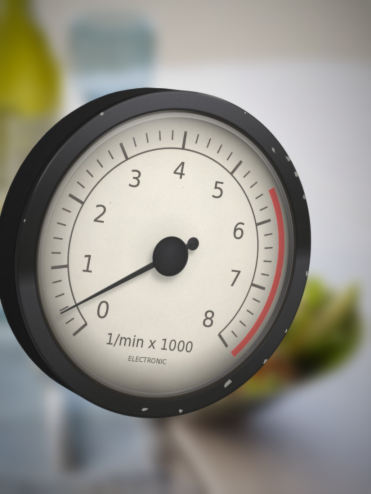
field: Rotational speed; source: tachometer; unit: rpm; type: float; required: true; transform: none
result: 400 rpm
